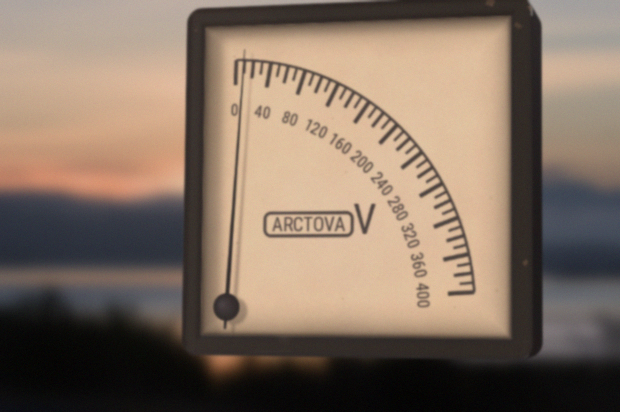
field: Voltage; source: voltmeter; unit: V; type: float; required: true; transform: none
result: 10 V
